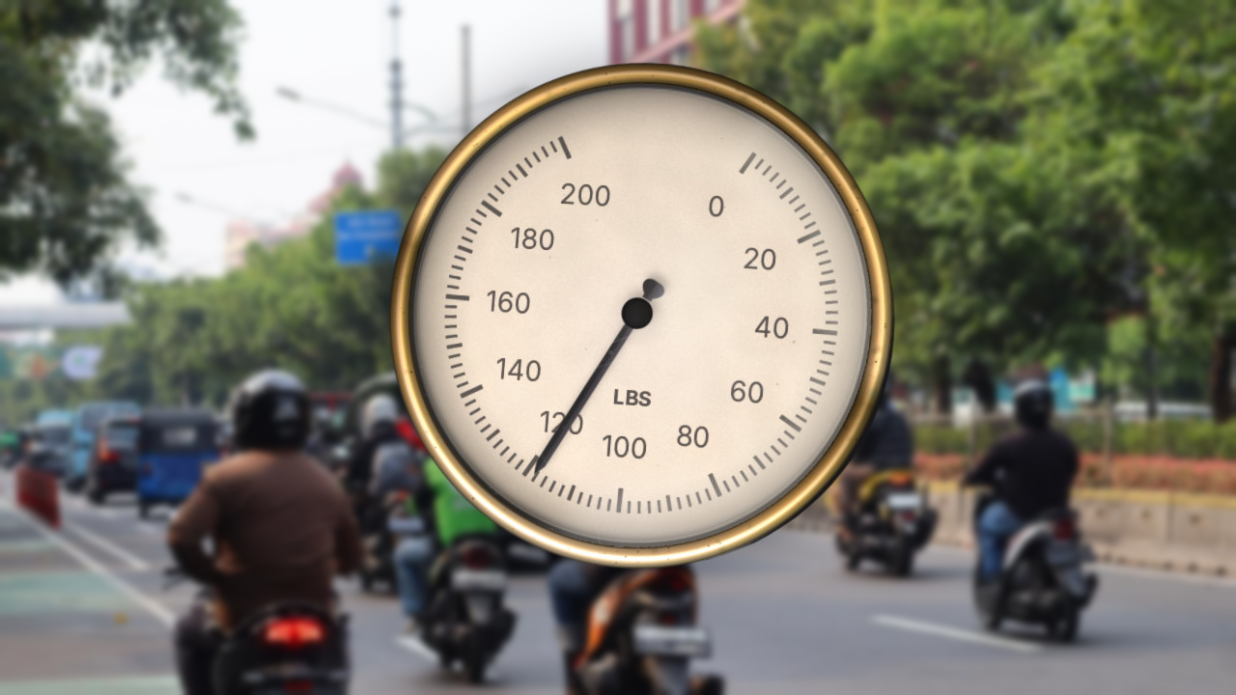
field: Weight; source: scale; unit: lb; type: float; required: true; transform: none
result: 118 lb
